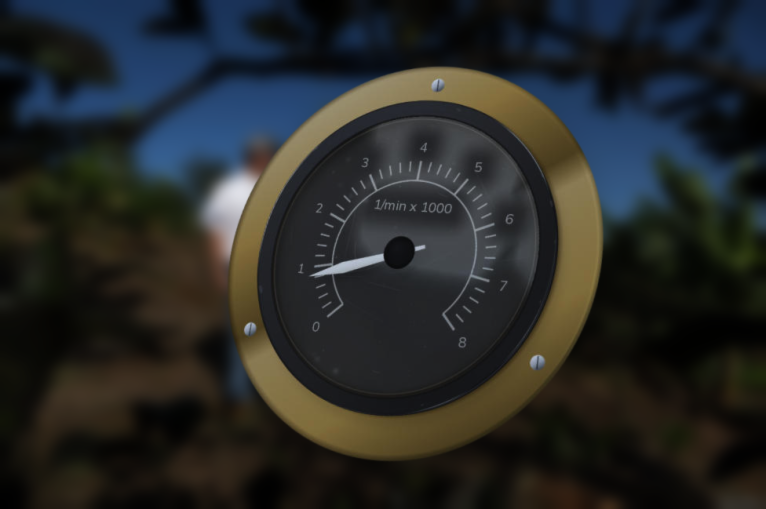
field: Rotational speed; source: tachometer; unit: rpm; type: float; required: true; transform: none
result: 800 rpm
